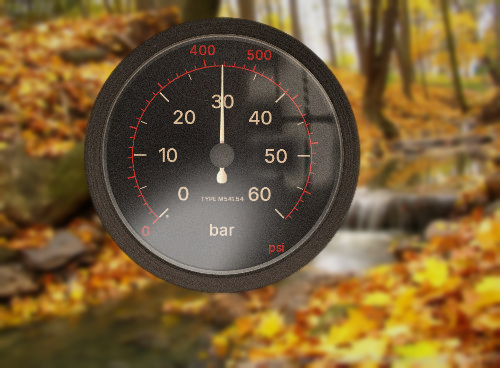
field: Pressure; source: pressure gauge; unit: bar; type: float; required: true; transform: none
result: 30 bar
